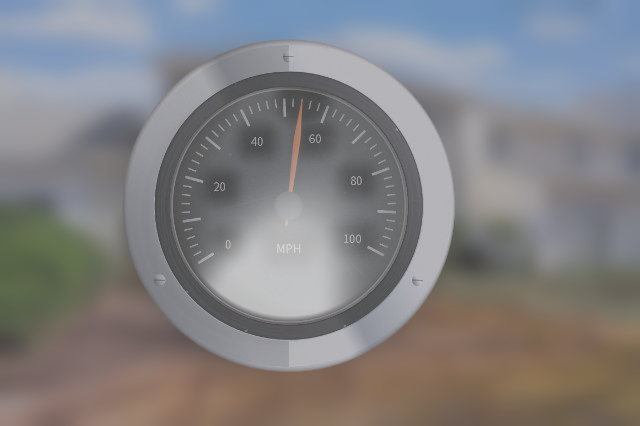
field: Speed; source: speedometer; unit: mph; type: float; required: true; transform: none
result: 54 mph
